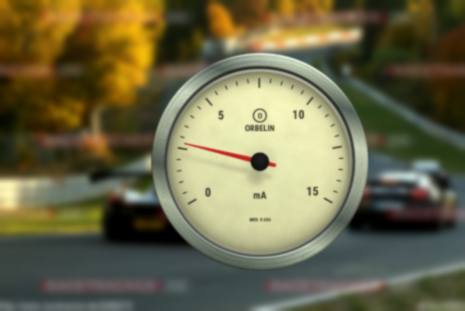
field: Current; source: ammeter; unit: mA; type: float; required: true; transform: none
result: 2.75 mA
